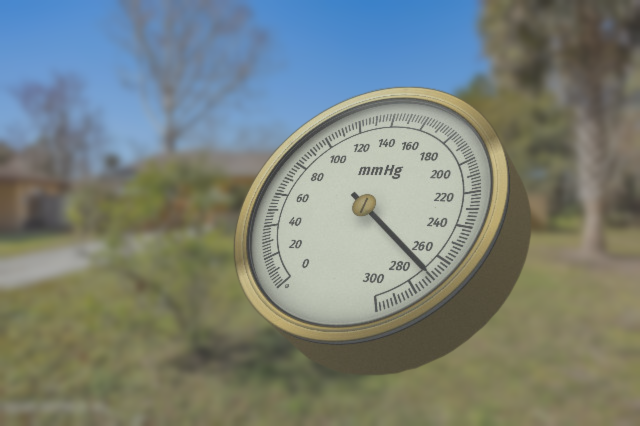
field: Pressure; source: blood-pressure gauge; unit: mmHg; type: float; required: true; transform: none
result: 270 mmHg
